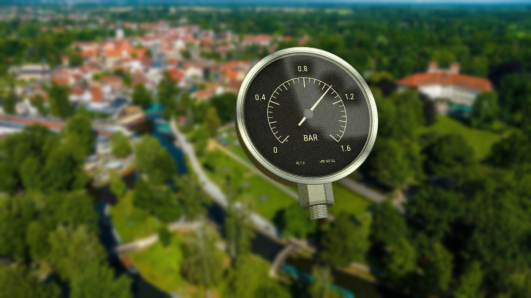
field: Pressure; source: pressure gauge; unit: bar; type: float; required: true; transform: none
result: 1.05 bar
